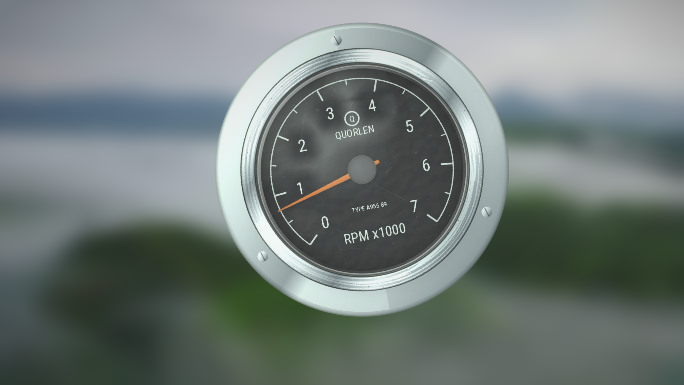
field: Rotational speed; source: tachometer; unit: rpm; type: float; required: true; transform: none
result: 750 rpm
